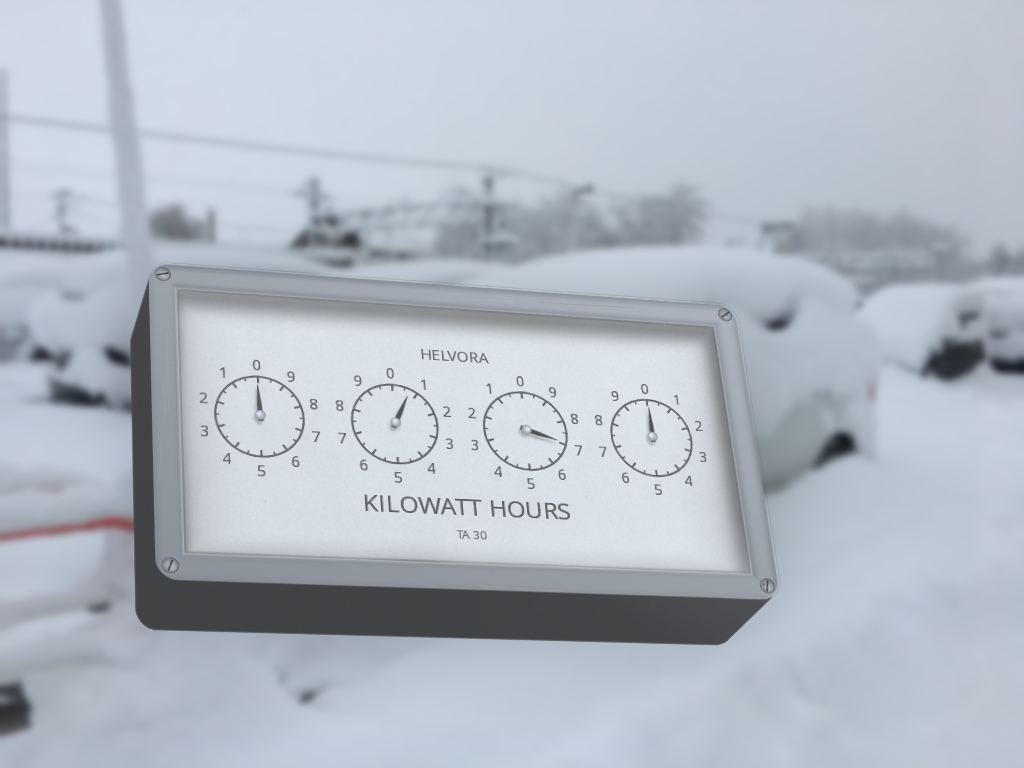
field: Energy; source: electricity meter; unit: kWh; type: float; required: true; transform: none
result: 70 kWh
